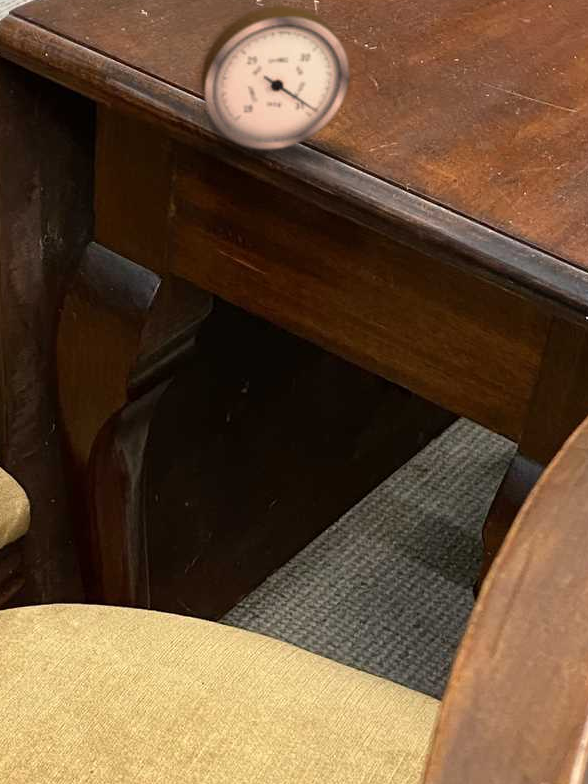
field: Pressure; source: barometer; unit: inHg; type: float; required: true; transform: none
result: 30.9 inHg
